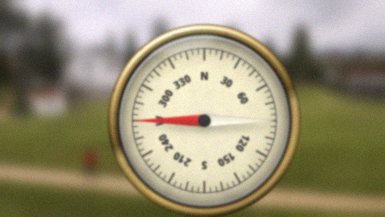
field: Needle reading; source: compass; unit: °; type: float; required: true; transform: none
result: 270 °
